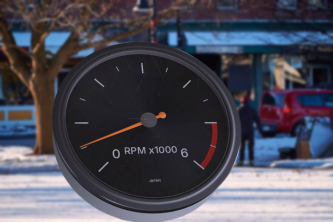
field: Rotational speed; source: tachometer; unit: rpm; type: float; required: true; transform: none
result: 500 rpm
